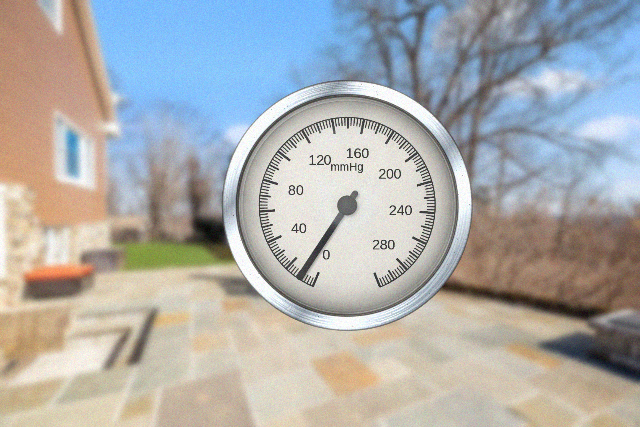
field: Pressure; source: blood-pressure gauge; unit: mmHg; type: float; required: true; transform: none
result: 10 mmHg
